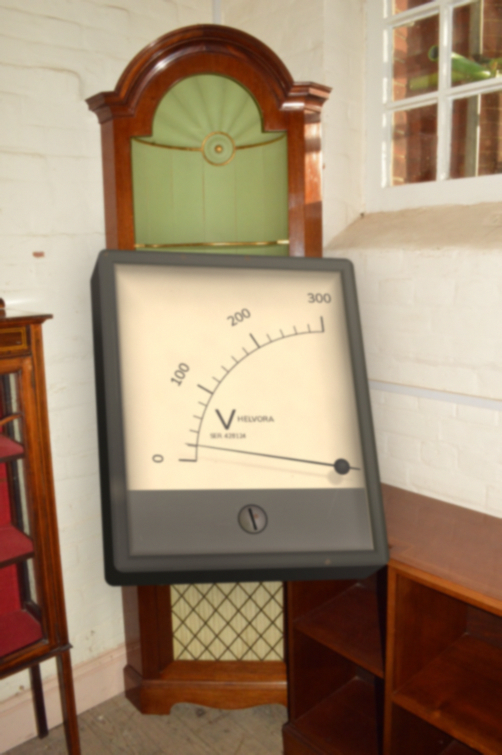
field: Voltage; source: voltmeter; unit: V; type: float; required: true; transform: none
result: 20 V
